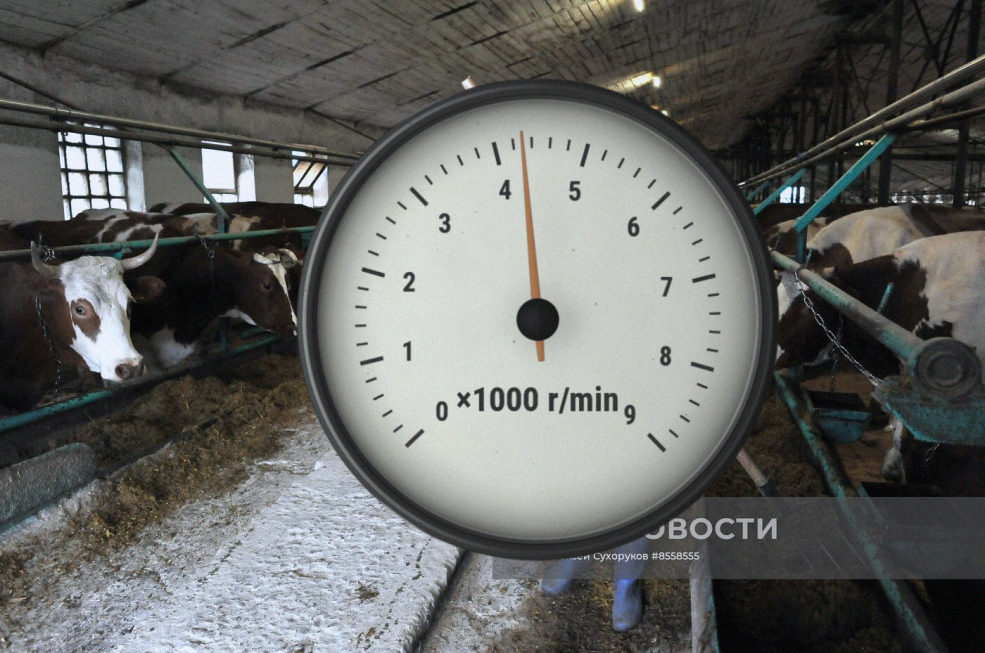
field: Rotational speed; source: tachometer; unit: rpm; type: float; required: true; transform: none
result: 4300 rpm
